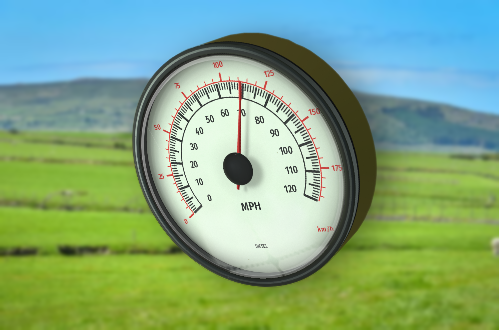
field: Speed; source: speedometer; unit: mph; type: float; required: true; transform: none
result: 70 mph
